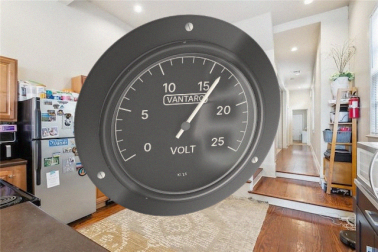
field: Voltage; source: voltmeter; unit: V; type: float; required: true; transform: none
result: 16 V
